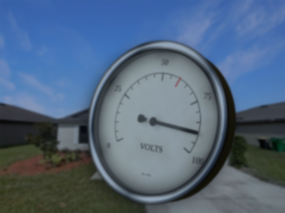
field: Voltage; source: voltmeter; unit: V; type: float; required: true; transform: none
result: 90 V
